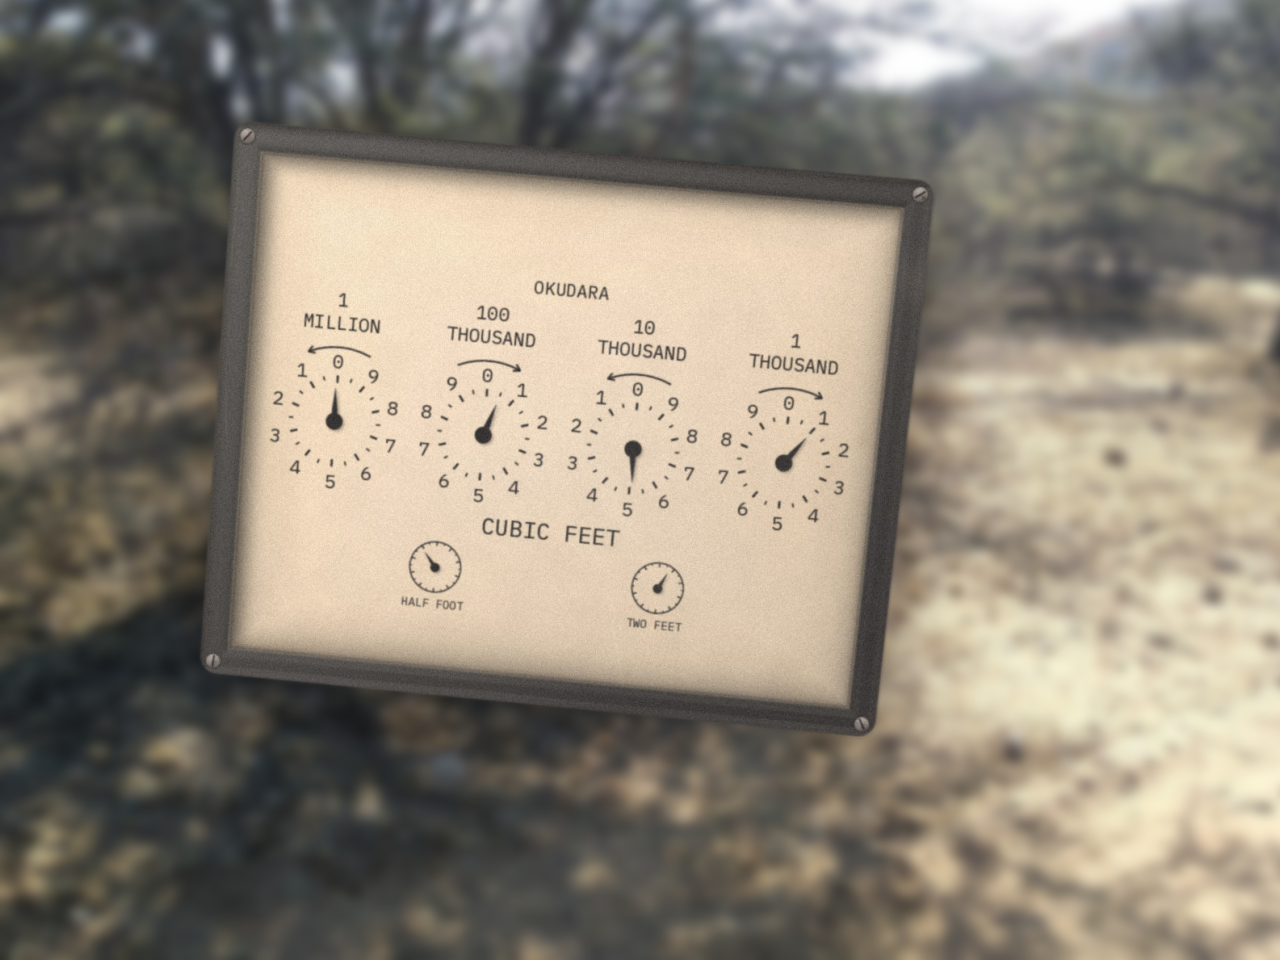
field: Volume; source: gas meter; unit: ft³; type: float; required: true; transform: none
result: 5100 ft³
